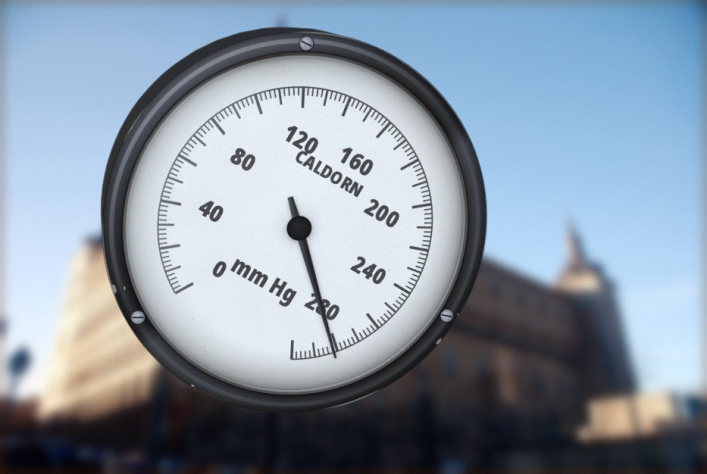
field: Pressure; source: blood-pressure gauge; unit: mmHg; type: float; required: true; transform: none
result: 282 mmHg
